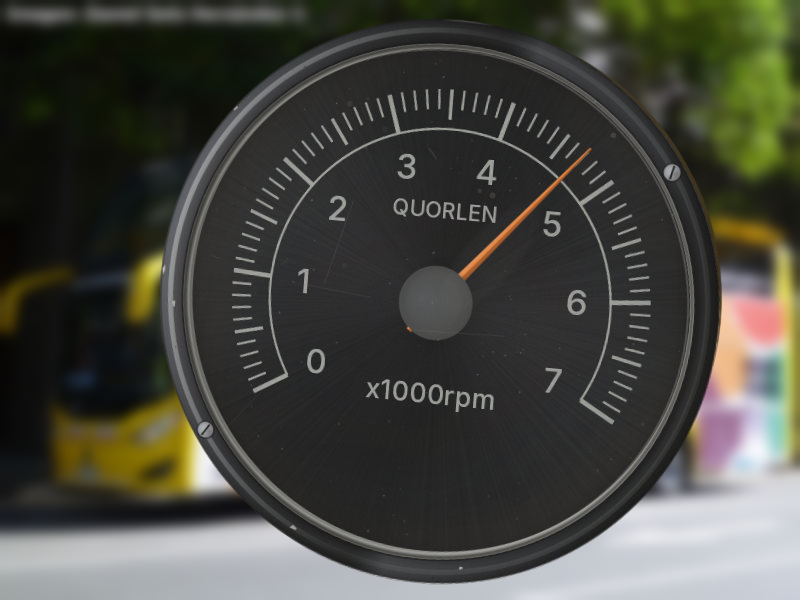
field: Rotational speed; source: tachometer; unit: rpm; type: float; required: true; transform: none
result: 4700 rpm
